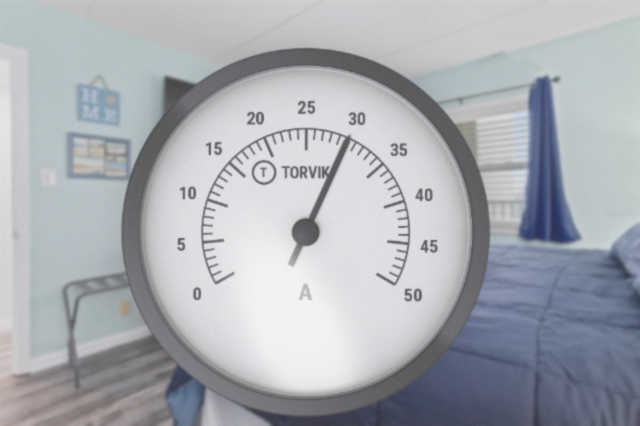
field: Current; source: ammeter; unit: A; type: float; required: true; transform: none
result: 30 A
